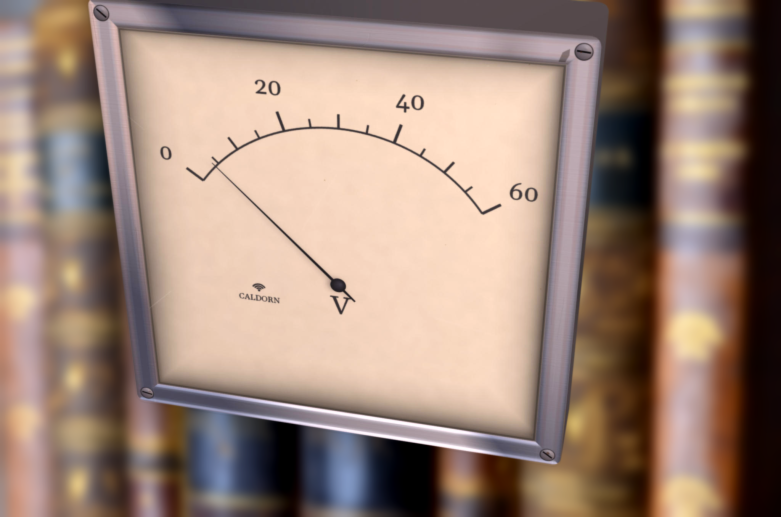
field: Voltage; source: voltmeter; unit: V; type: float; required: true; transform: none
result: 5 V
